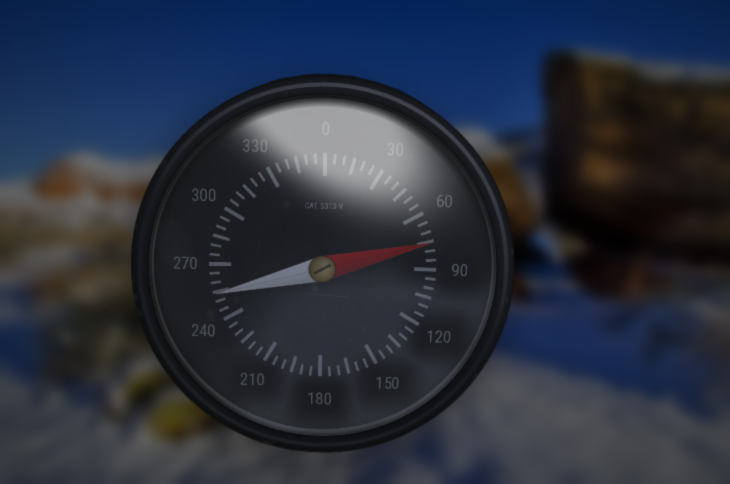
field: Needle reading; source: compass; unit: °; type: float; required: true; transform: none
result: 75 °
